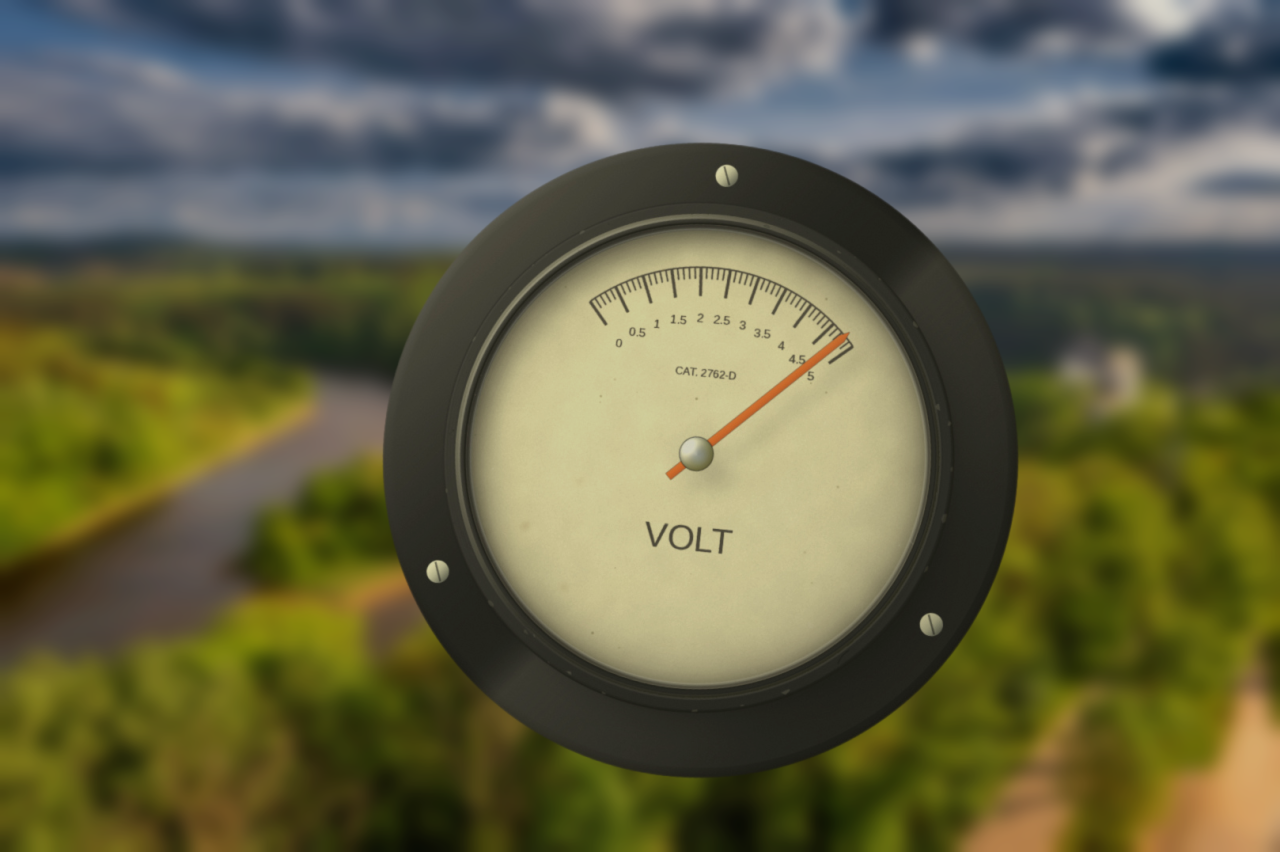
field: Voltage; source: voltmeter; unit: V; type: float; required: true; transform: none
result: 4.8 V
